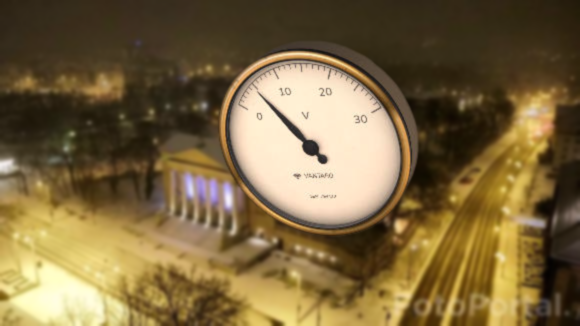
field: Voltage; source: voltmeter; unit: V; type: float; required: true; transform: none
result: 5 V
